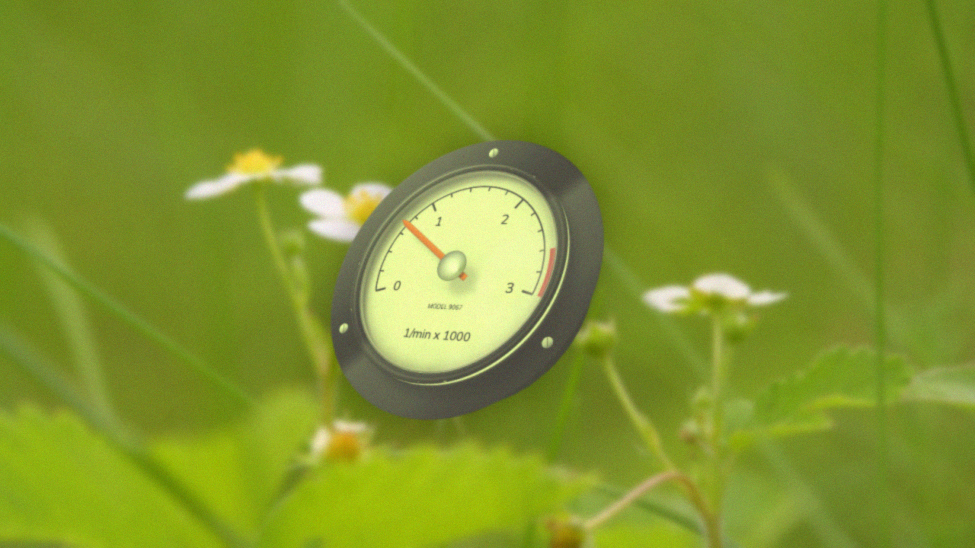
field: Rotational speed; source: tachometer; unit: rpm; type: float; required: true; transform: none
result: 700 rpm
